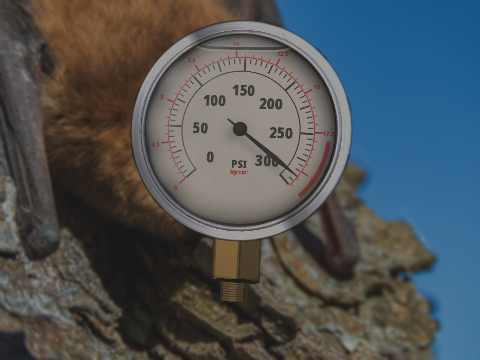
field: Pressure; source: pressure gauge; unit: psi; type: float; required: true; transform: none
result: 290 psi
